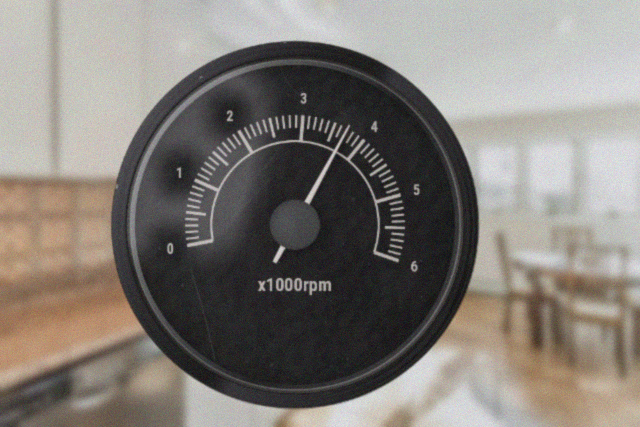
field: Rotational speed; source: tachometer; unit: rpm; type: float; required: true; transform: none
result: 3700 rpm
